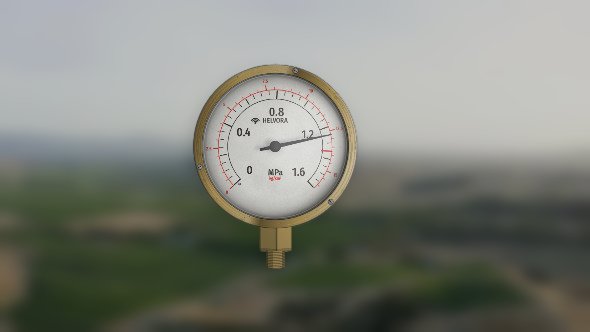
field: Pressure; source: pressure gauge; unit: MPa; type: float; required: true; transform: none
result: 1.25 MPa
